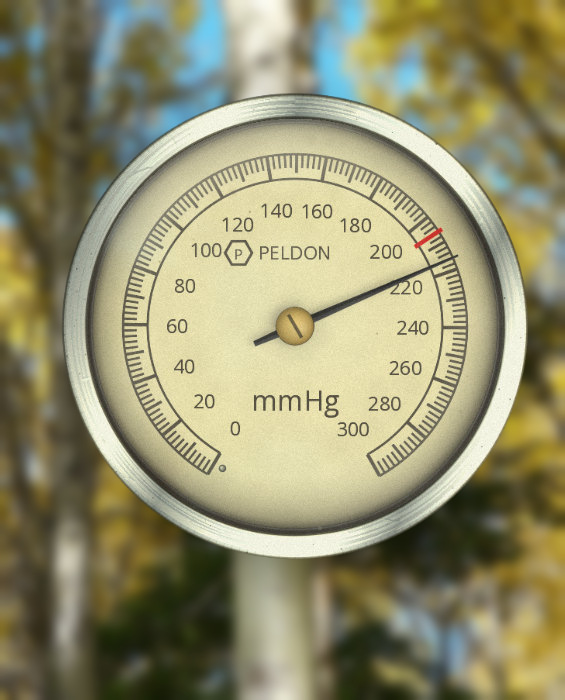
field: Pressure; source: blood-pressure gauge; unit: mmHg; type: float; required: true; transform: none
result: 216 mmHg
